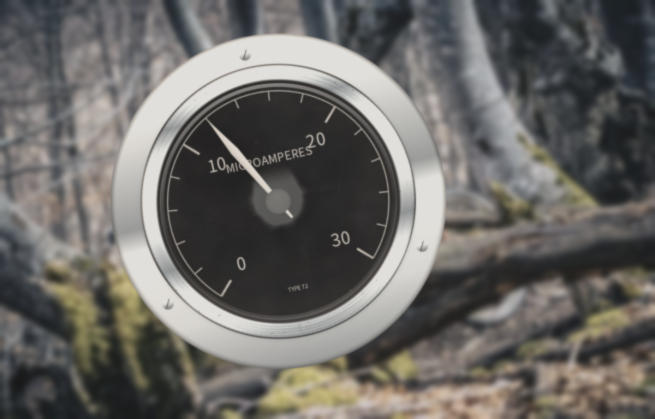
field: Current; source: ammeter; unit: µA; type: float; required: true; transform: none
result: 12 µA
